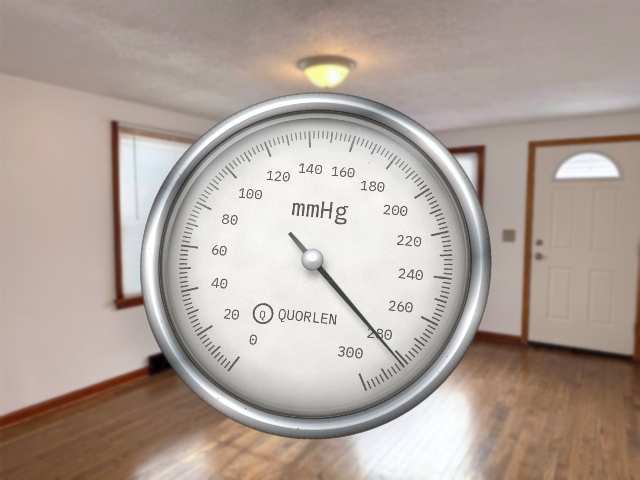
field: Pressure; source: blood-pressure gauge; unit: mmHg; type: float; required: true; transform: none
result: 282 mmHg
